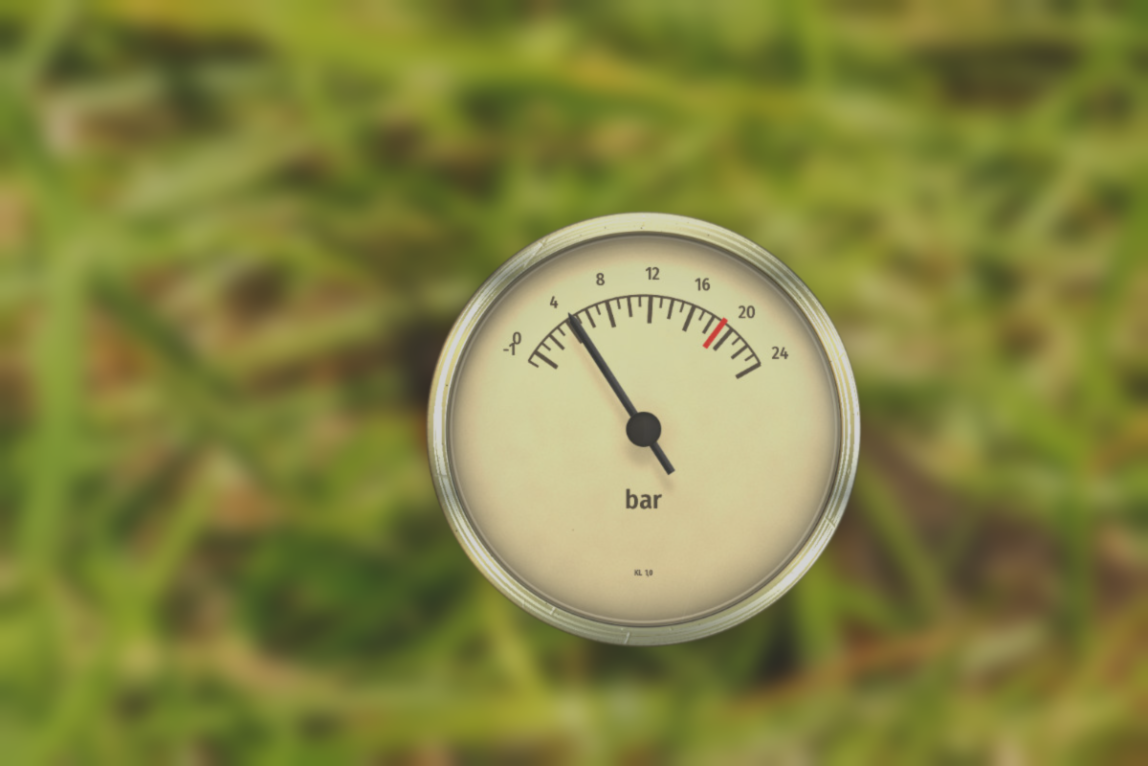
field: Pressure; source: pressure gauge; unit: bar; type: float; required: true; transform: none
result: 4.5 bar
